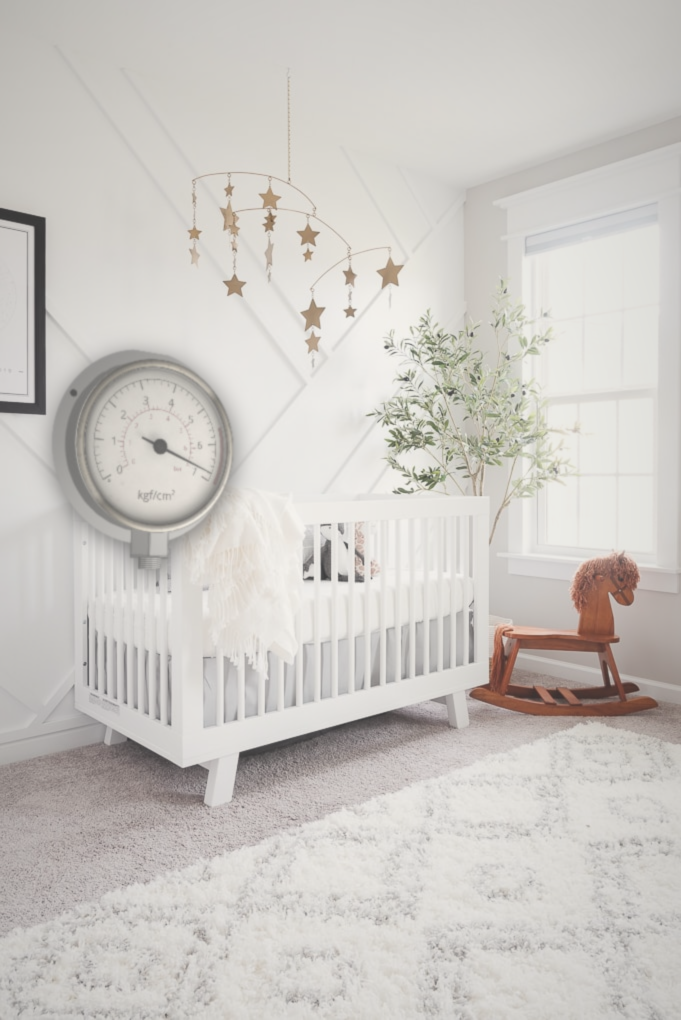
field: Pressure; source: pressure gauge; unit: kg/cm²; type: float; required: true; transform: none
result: 6.8 kg/cm²
